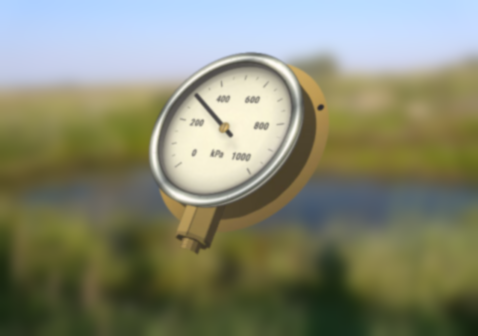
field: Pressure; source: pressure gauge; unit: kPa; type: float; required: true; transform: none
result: 300 kPa
